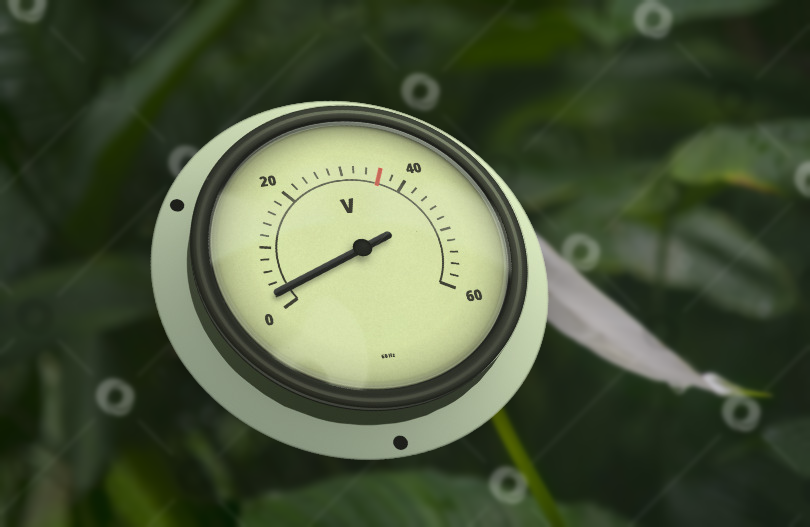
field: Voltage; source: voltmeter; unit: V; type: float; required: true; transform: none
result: 2 V
